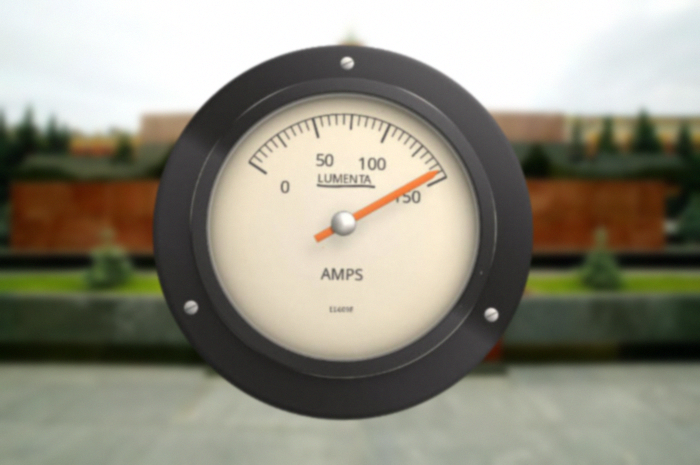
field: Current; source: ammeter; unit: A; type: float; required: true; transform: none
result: 145 A
